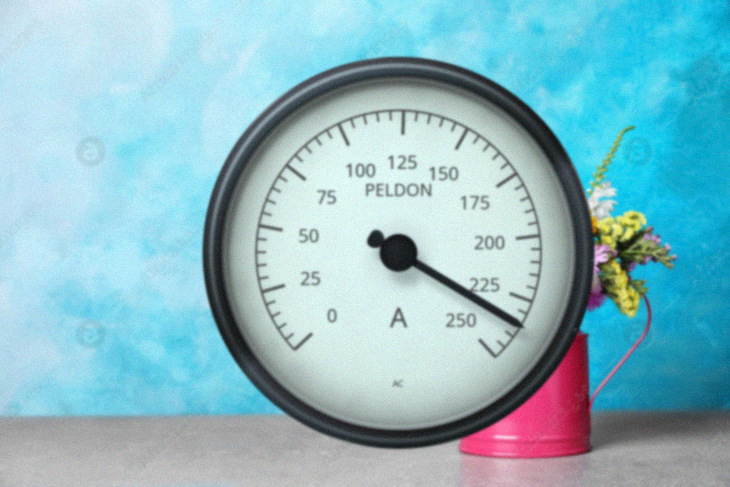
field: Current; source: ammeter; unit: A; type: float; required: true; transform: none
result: 235 A
